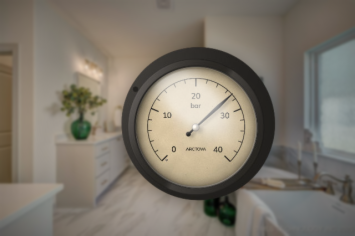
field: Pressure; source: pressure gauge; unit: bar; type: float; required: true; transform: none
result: 27 bar
